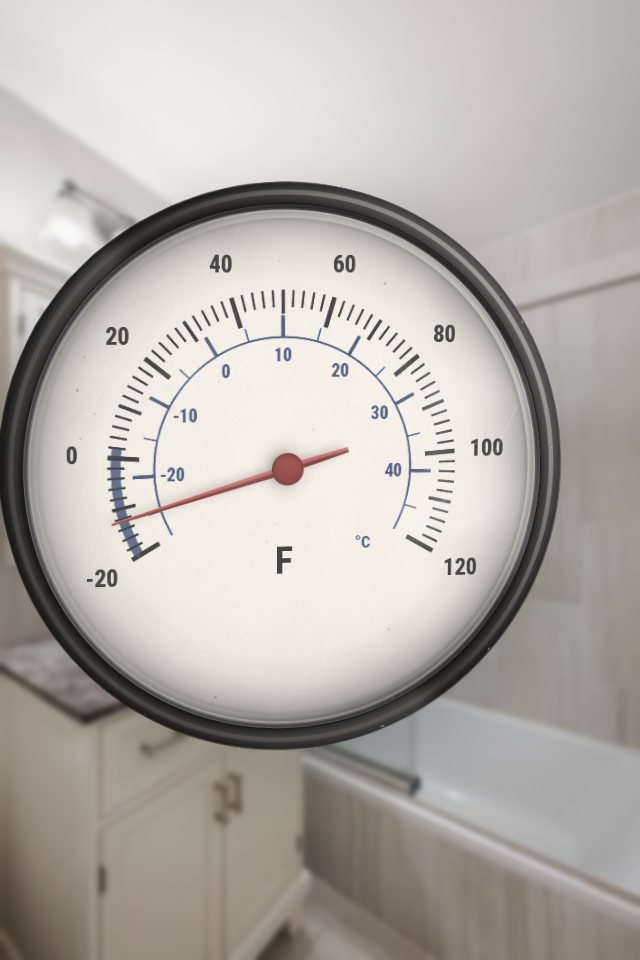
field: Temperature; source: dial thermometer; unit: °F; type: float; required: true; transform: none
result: -12 °F
